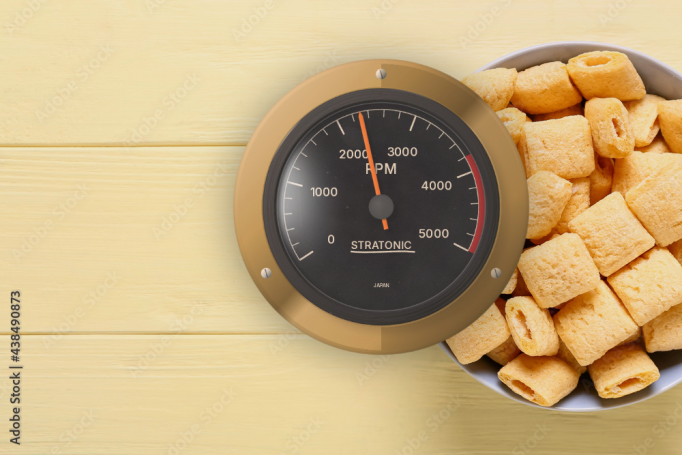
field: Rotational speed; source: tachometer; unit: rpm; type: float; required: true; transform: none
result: 2300 rpm
